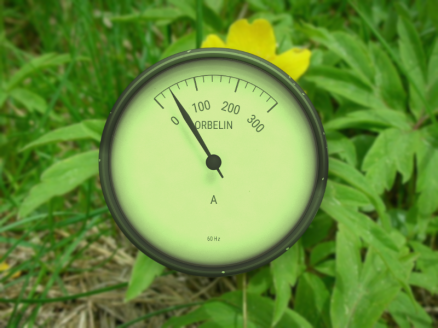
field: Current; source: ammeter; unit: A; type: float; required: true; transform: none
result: 40 A
